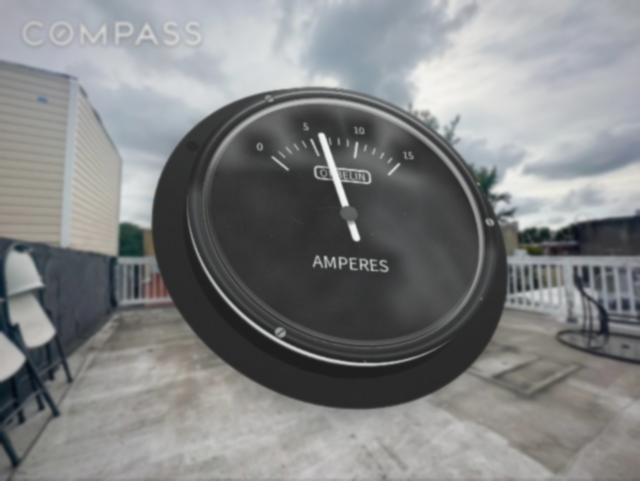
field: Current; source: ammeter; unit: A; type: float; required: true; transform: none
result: 6 A
